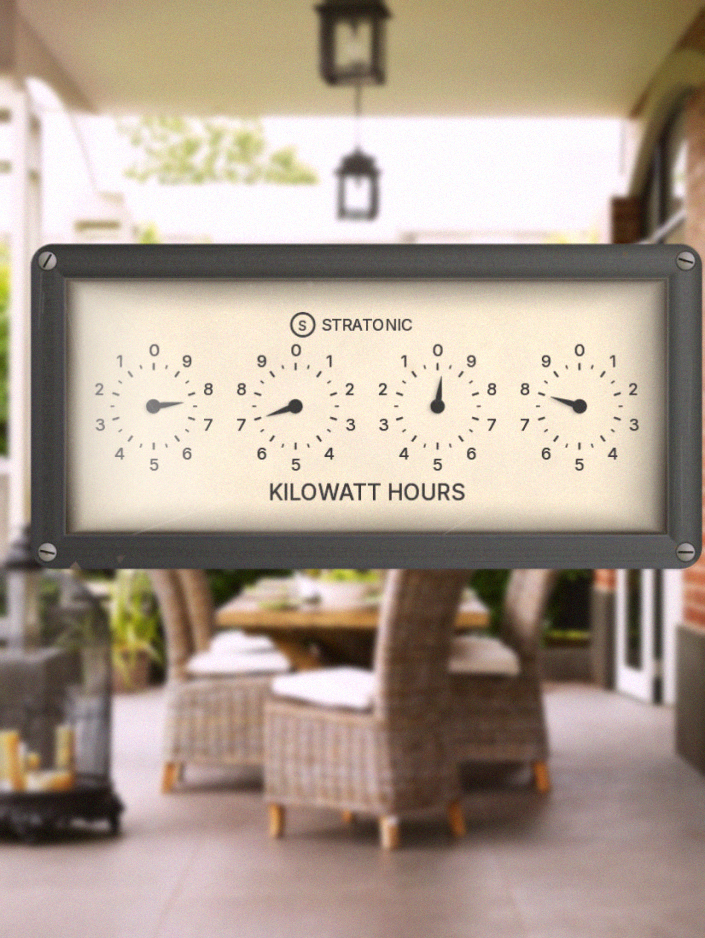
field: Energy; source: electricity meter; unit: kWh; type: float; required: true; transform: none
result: 7698 kWh
